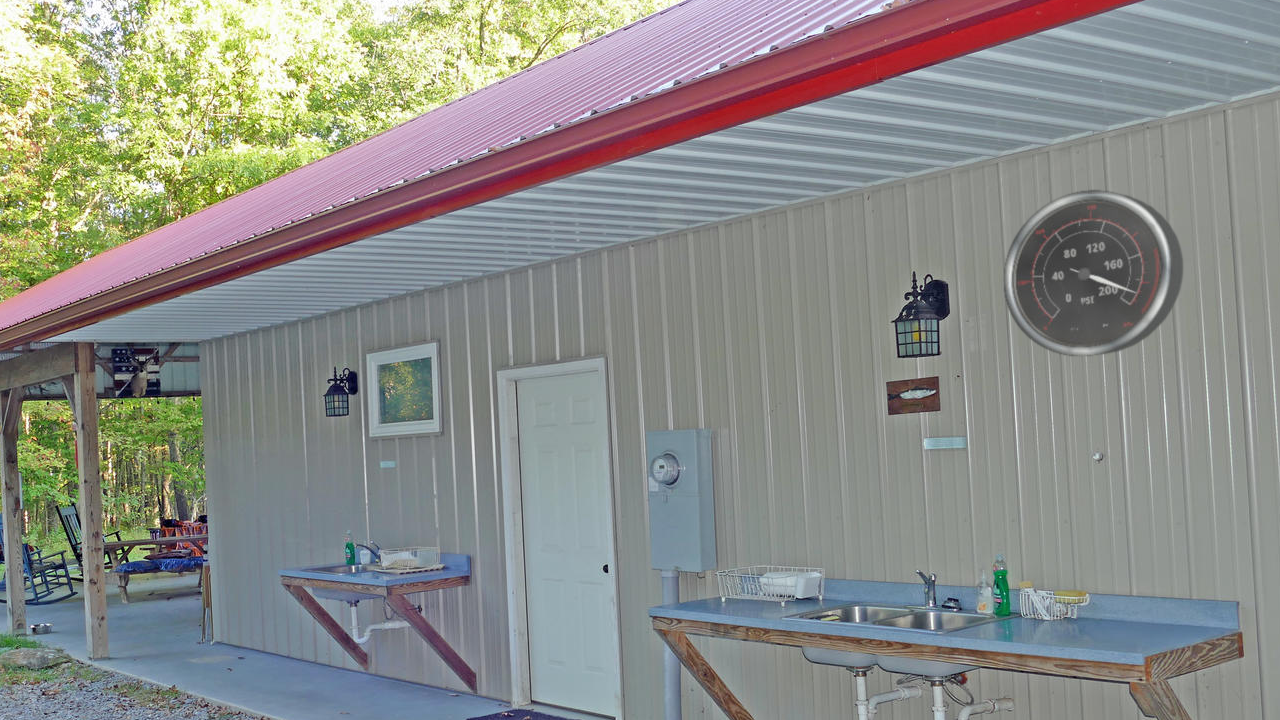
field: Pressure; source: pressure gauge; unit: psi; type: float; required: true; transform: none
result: 190 psi
